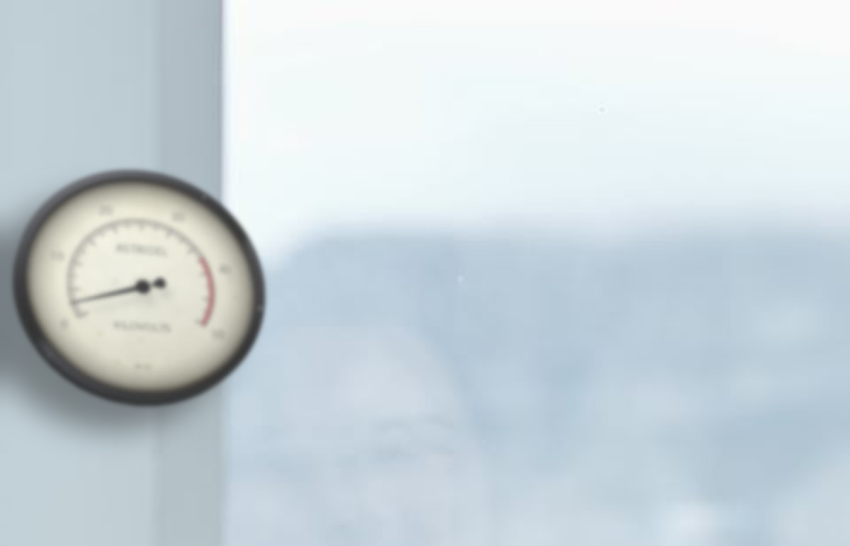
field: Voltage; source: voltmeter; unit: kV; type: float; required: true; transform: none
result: 2.5 kV
